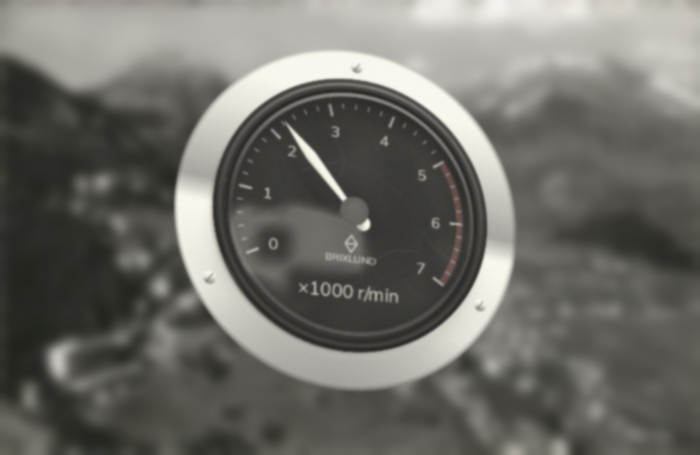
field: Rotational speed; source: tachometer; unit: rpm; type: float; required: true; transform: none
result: 2200 rpm
